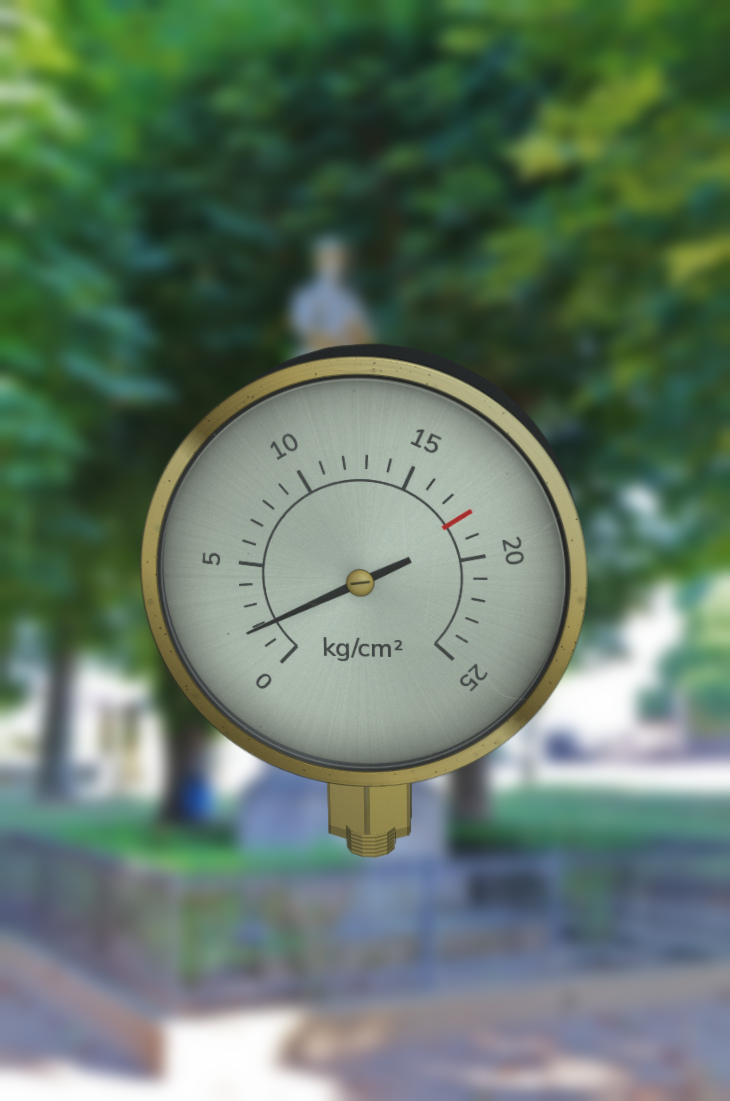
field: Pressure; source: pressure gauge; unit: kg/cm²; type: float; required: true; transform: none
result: 2 kg/cm²
